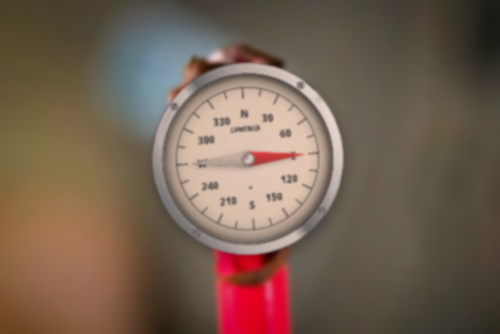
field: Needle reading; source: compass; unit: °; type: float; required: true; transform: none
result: 90 °
